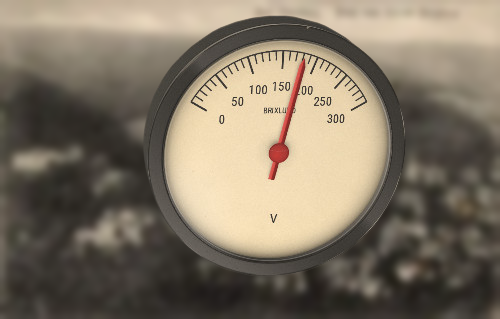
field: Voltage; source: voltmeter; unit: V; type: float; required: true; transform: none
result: 180 V
